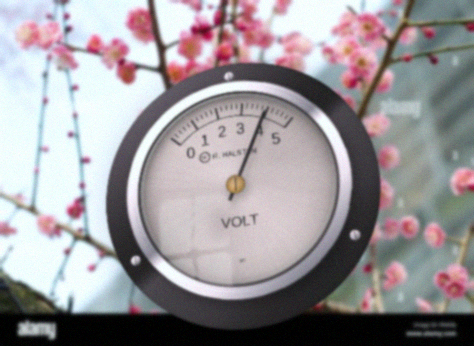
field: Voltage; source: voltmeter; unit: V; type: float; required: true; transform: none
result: 4 V
